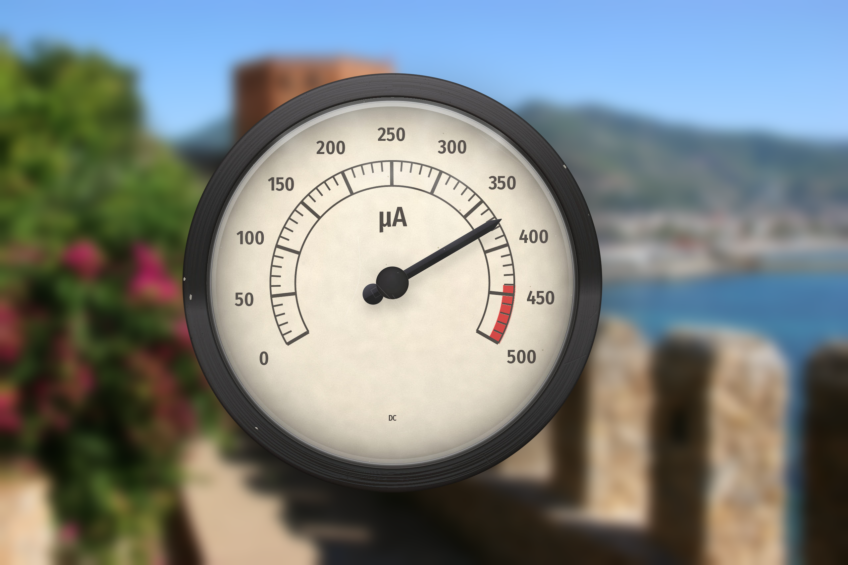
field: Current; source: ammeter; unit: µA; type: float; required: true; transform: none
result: 375 µA
